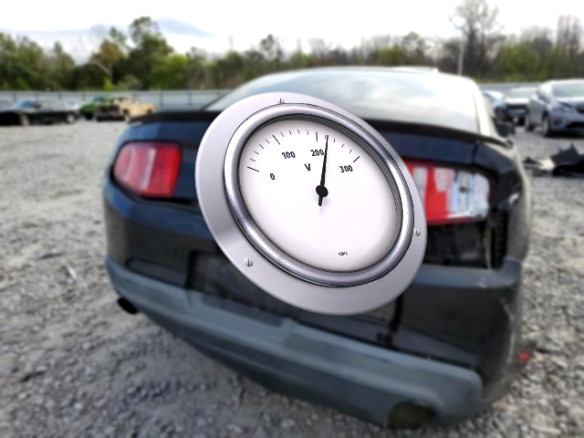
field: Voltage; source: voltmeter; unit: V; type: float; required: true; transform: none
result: 220 V
